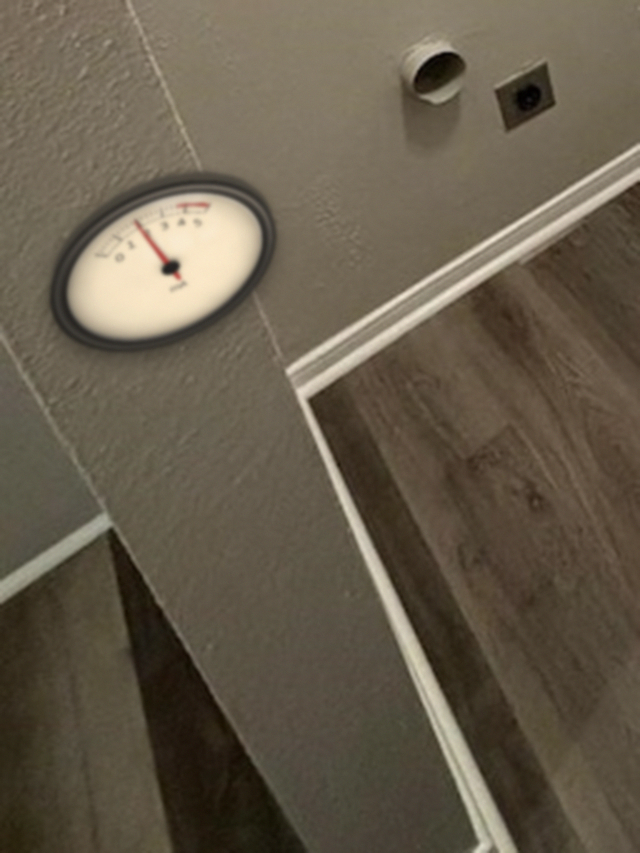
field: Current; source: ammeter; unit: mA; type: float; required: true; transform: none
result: 2 mA
